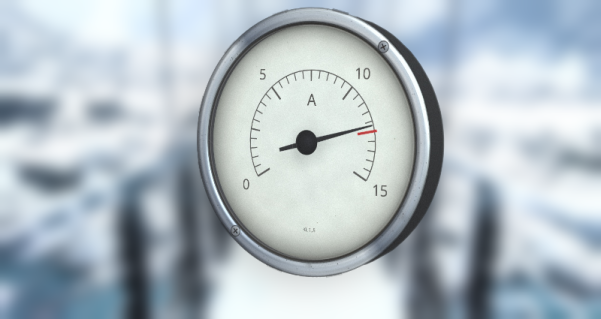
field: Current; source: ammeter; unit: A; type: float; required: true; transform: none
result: 12.25 A
